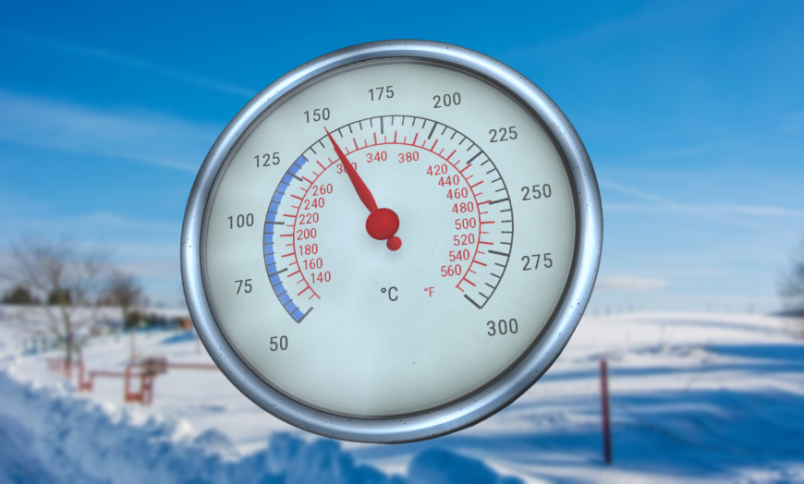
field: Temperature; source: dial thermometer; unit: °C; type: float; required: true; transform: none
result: 150 °C
